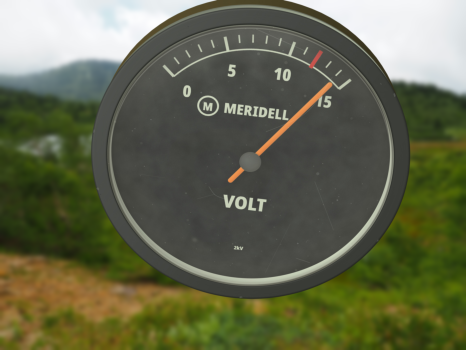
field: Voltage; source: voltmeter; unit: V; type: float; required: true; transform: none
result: 14 V
